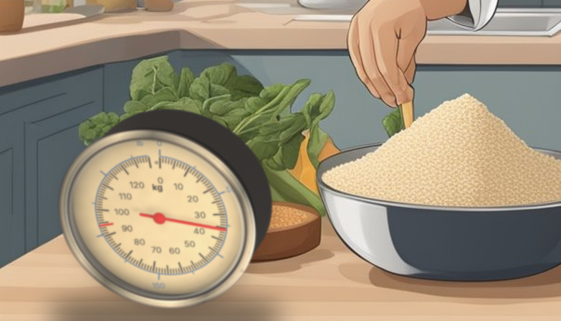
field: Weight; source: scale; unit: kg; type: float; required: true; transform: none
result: 35 kg
